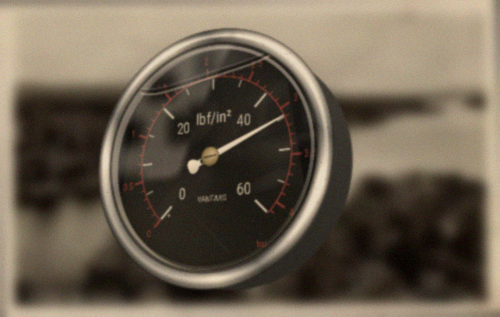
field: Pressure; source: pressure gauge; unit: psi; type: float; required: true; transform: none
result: 45 psi
